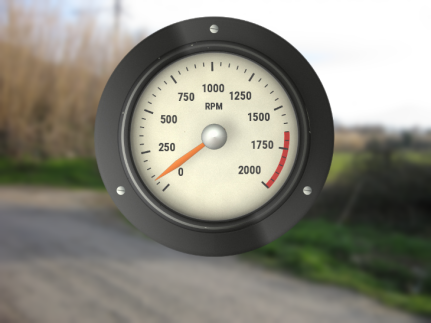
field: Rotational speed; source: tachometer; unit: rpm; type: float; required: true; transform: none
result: 75 rpm
